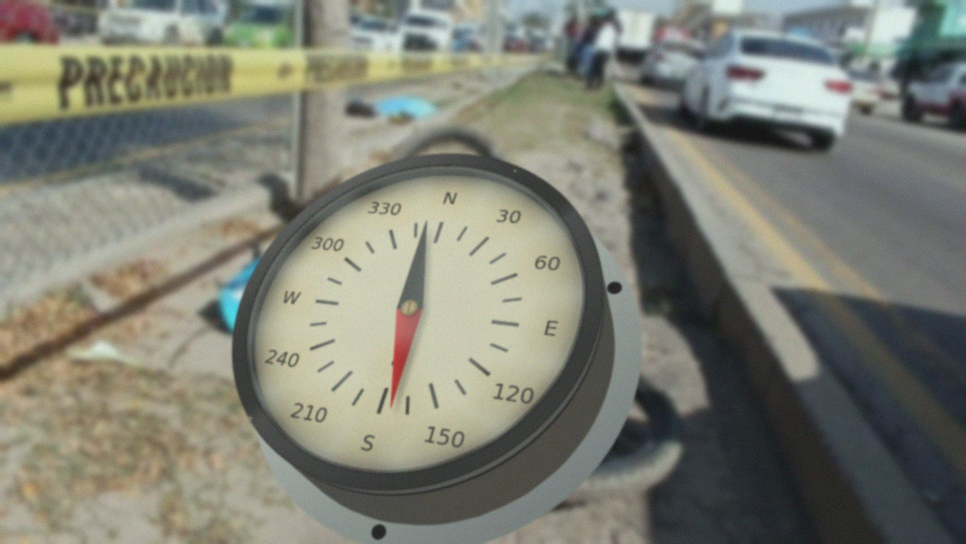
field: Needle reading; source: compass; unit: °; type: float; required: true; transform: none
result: 172.5 °
